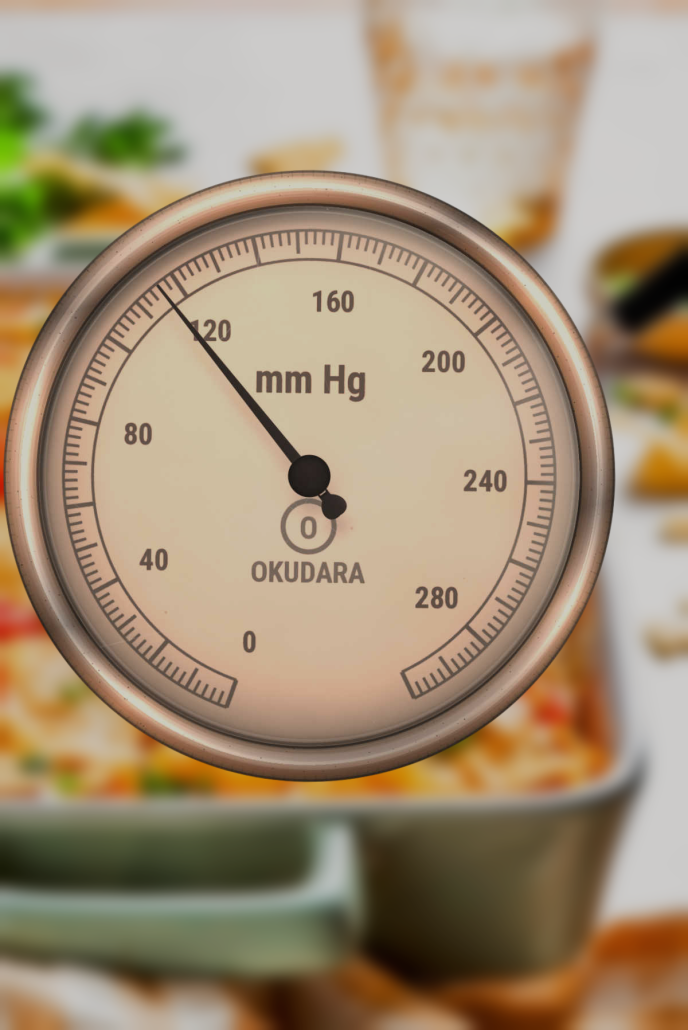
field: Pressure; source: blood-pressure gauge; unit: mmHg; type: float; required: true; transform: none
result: 116 mmHg
